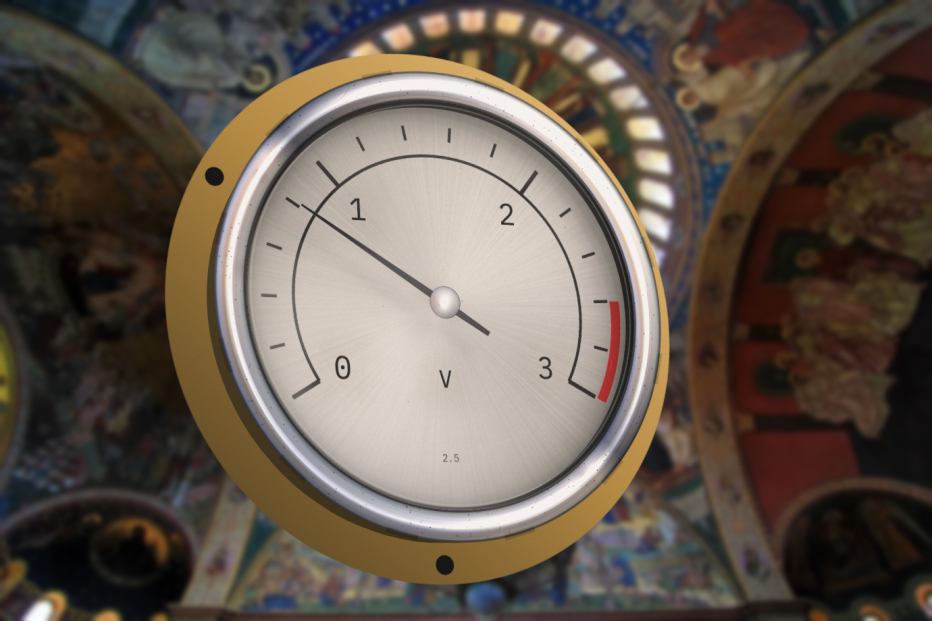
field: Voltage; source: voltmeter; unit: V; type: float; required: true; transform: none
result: 0.8 V
